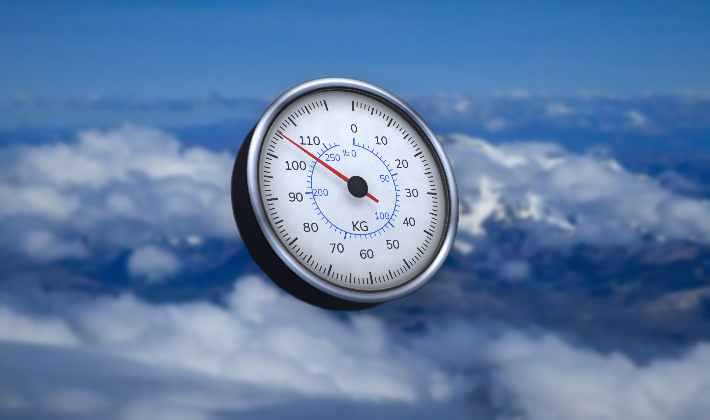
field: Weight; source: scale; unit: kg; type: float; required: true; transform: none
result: 105 kg
